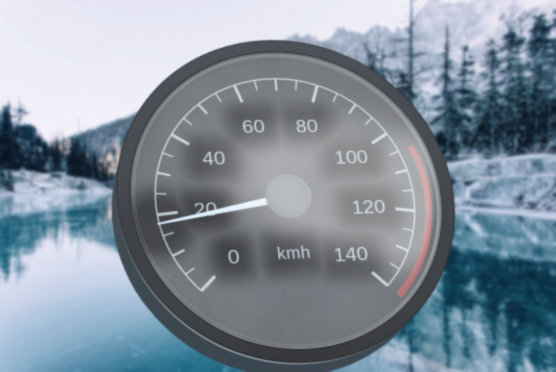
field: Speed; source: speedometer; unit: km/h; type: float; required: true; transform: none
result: 17.5 km/h
